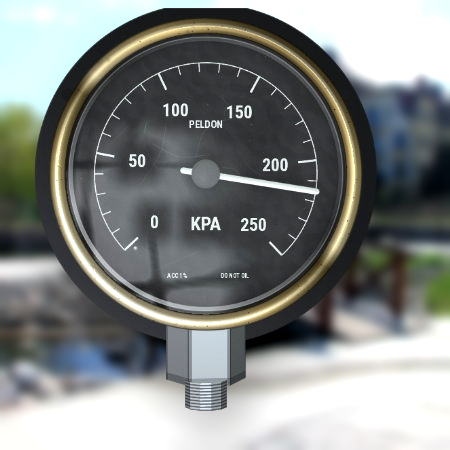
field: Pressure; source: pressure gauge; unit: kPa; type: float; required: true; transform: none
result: 215 kPa
